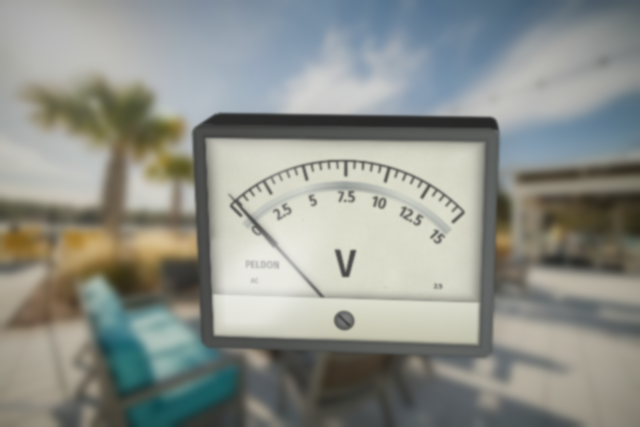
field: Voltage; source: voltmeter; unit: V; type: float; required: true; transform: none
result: 0.5 V
